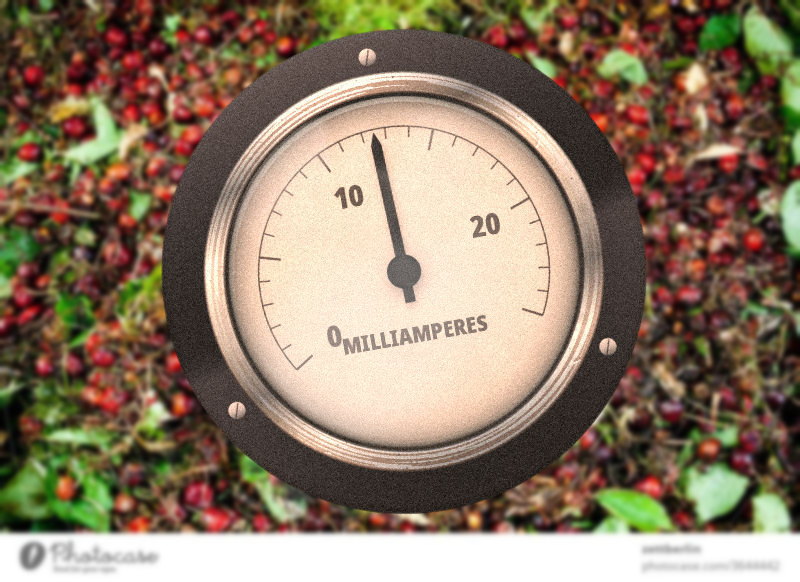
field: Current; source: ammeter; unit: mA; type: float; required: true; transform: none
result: 12.5 mA
